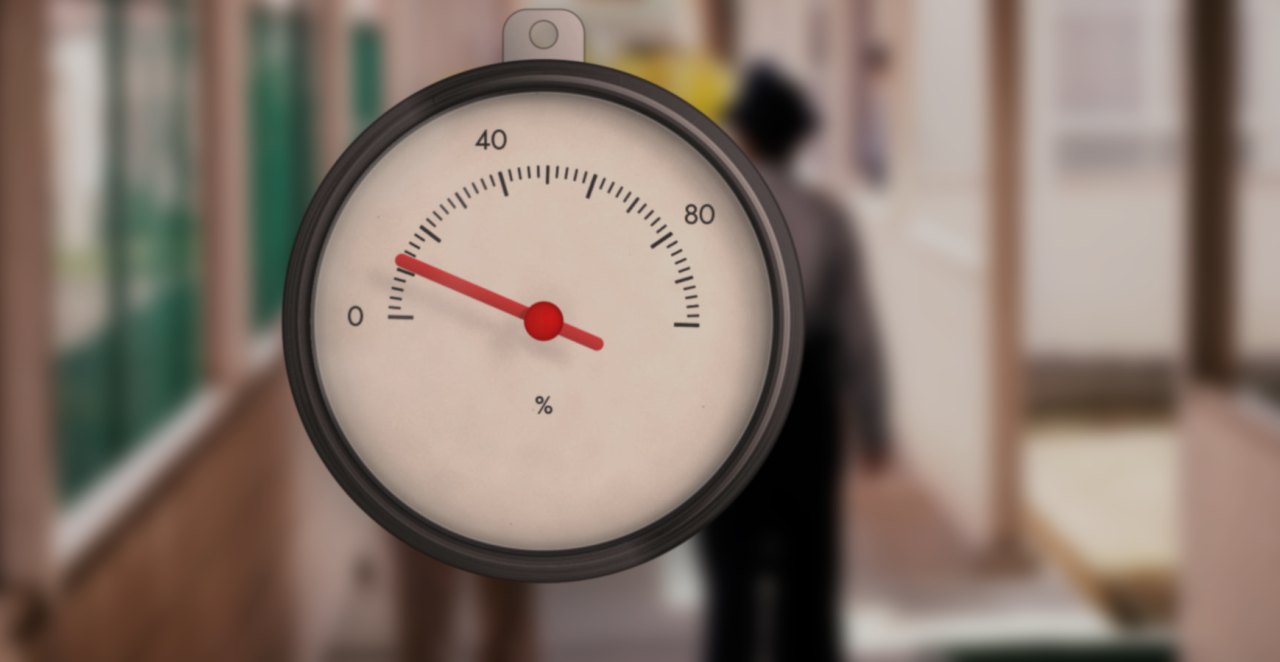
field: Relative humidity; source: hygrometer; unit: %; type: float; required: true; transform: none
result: 12 %
